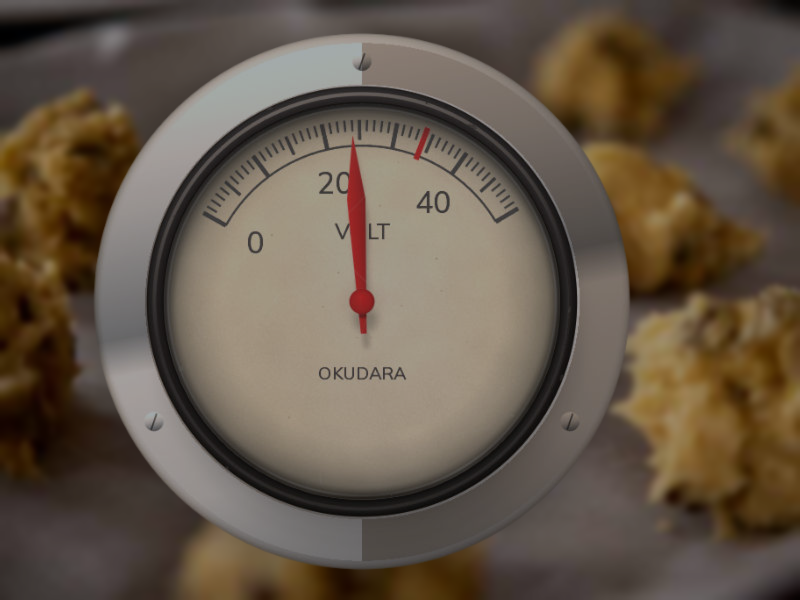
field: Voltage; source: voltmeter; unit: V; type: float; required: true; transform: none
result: 24 V
